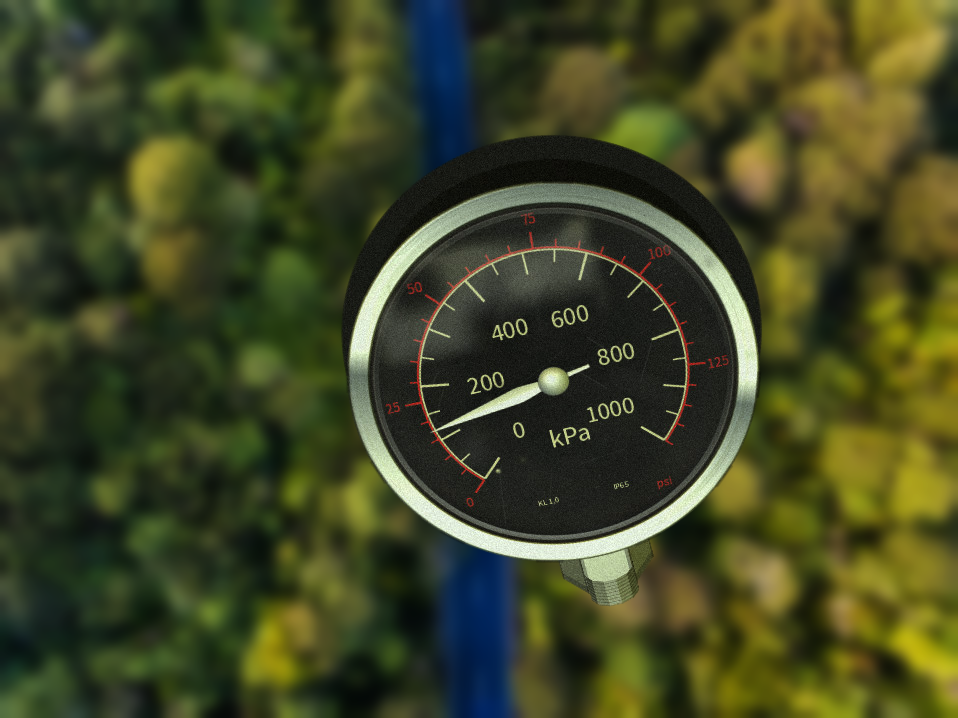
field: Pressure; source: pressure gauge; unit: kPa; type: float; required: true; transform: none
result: 125 kPa
